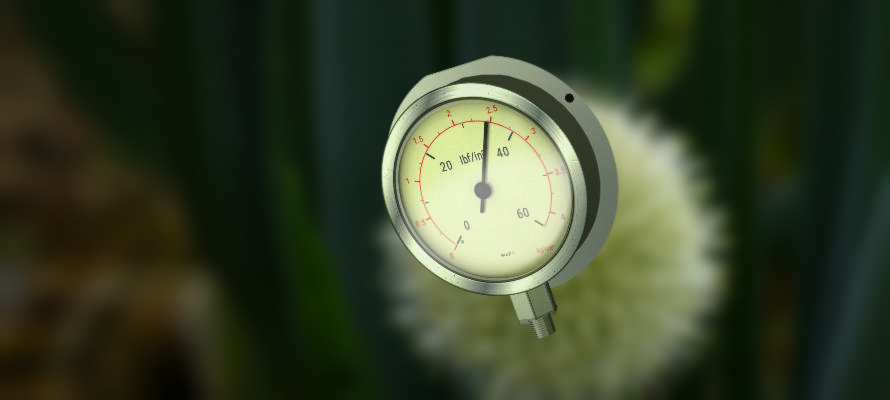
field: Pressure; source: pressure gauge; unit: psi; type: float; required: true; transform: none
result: 35 psi
